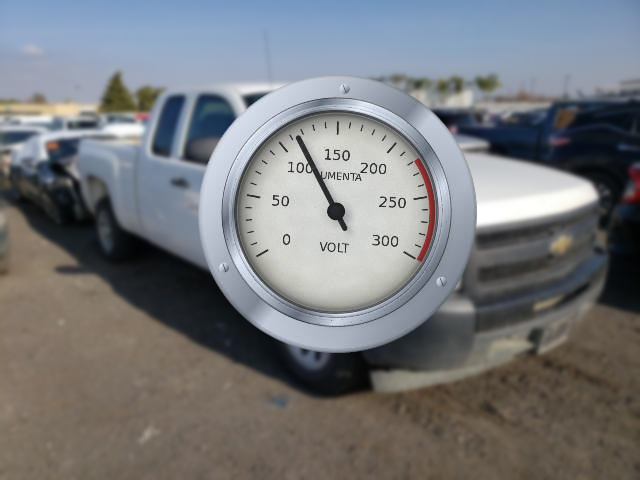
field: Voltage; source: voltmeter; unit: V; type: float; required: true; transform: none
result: 115 V
